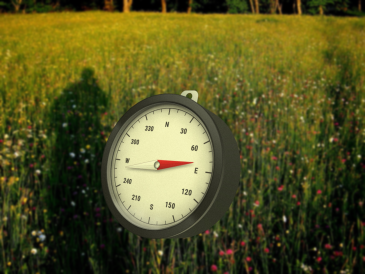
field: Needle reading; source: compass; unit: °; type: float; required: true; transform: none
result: 80 °
